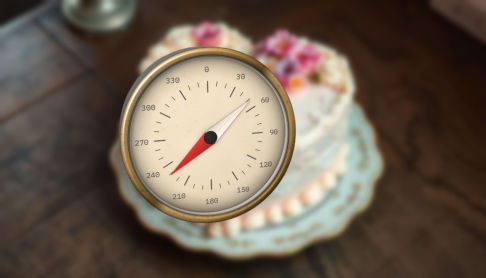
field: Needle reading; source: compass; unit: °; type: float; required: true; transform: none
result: 230 °
